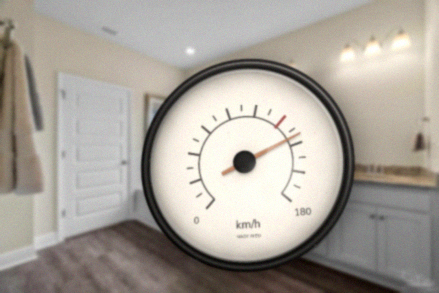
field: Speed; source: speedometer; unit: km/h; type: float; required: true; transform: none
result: 135 km/h
